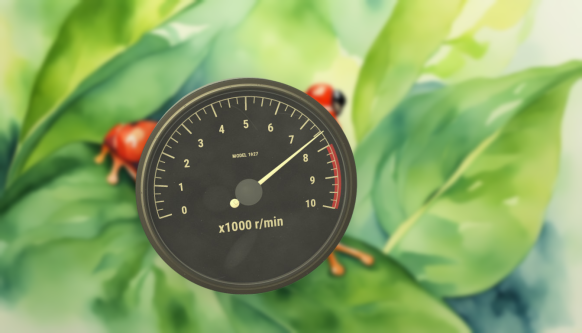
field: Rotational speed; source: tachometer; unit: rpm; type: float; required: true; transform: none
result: 7500 rpm
